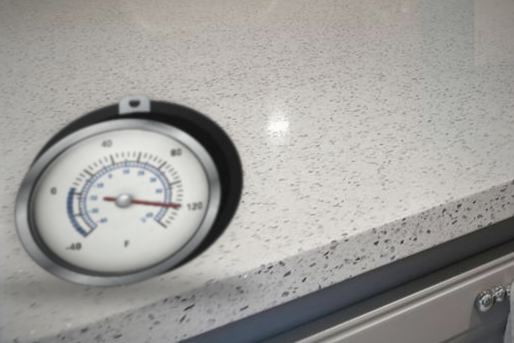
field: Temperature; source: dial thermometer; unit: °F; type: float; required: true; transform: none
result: 120 °F
